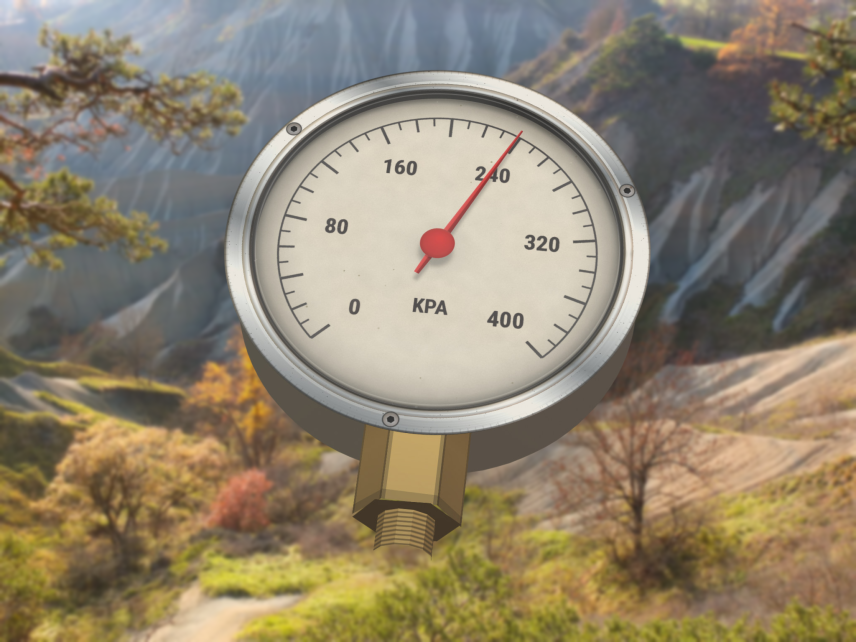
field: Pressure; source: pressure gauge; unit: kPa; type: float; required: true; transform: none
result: 240 kPa
